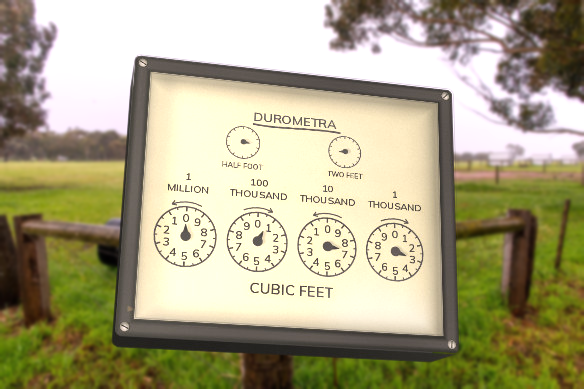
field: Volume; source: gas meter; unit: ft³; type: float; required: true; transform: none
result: 7300 ft³
